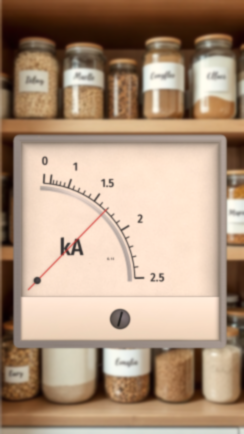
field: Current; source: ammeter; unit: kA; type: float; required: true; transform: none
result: 1.7 kA
